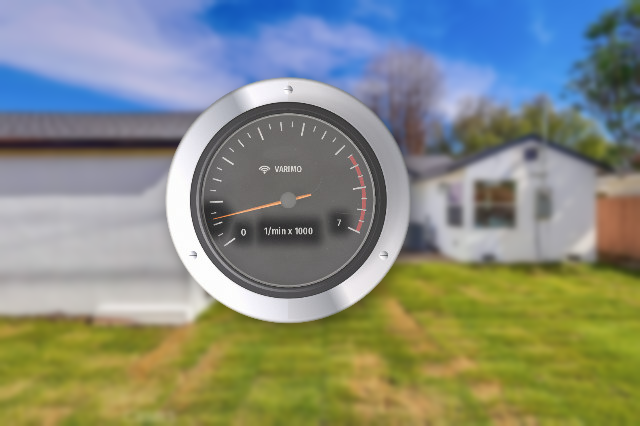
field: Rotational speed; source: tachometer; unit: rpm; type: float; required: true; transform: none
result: 625 rpm
